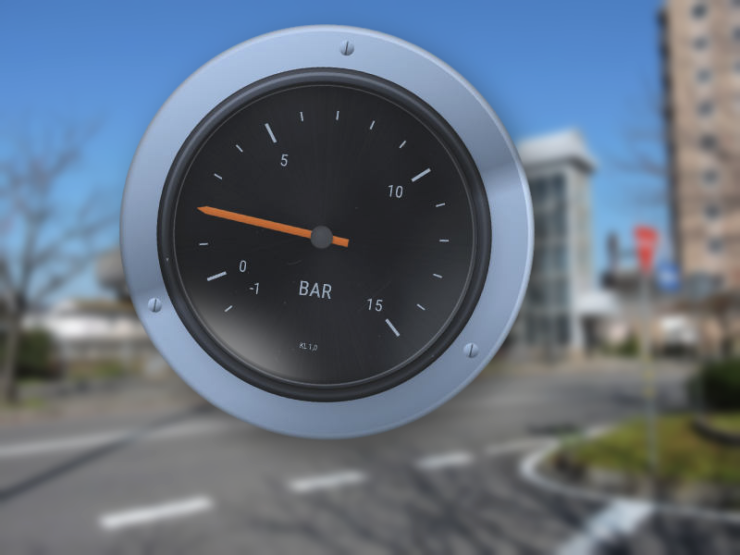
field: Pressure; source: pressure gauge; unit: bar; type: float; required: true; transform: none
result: 2 bar
